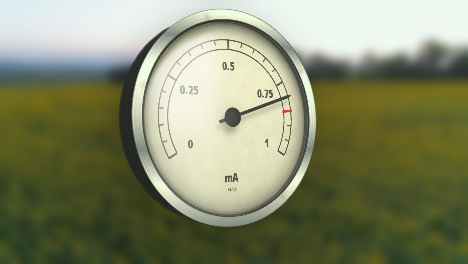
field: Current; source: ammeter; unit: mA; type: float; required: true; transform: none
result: 0.8 mA
